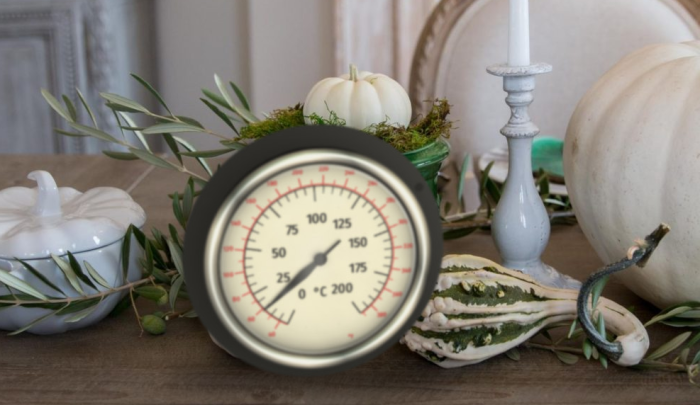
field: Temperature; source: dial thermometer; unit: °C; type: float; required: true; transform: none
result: 15 °C
